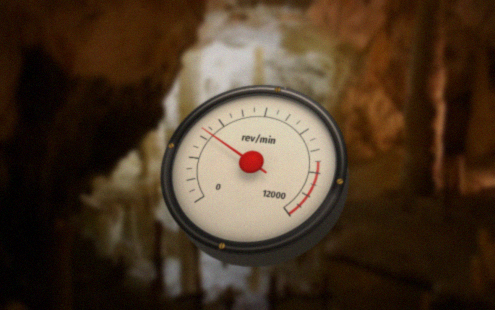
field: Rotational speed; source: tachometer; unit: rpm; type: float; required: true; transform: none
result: 3250 rpm
